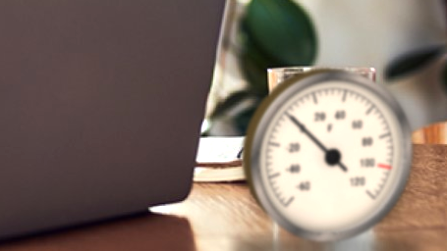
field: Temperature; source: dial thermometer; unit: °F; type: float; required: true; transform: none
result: 0 °F
